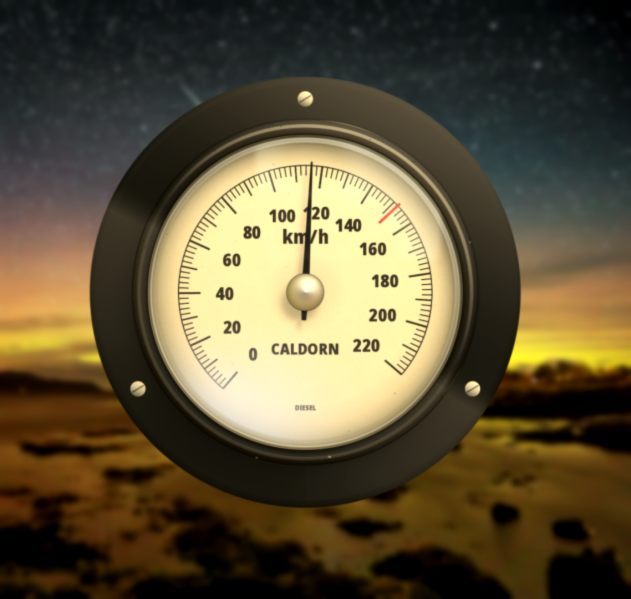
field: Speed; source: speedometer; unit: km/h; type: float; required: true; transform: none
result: 116 km/h
